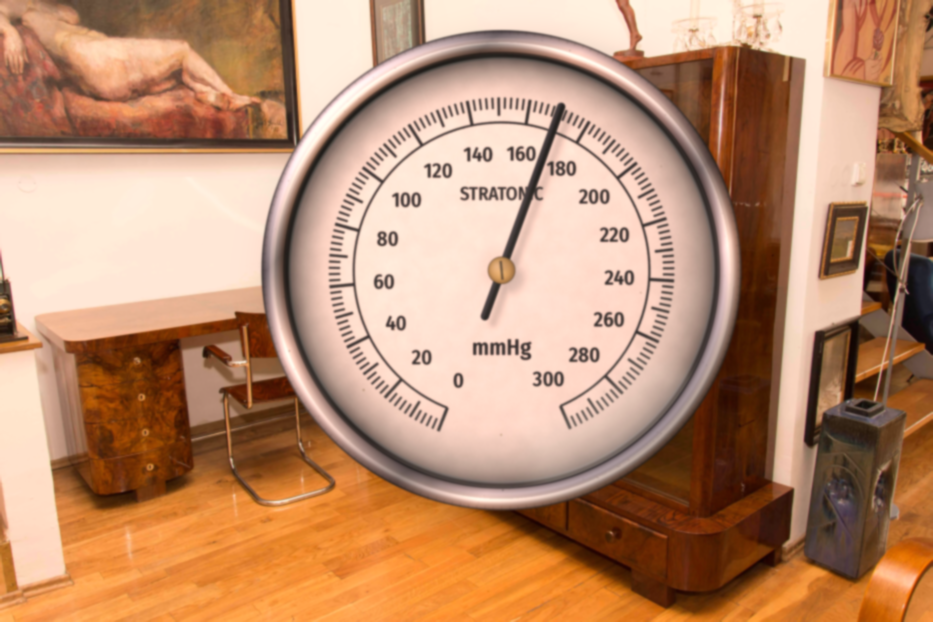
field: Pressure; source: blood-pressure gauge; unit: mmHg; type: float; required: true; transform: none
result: 170 mmHg
